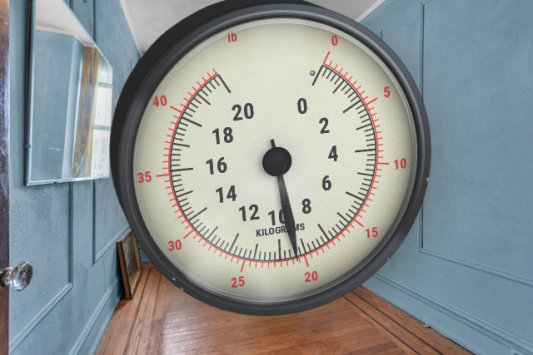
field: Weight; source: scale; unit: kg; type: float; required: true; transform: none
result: 9.4 kg
